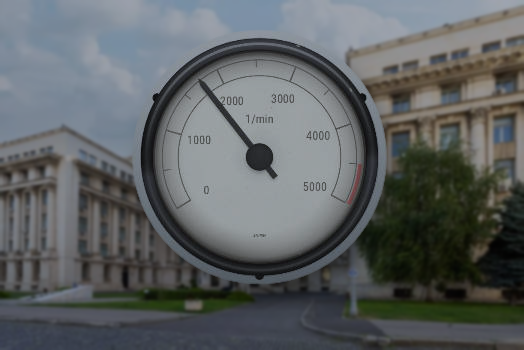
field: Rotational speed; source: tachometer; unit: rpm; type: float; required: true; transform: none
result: 1750 rpm
